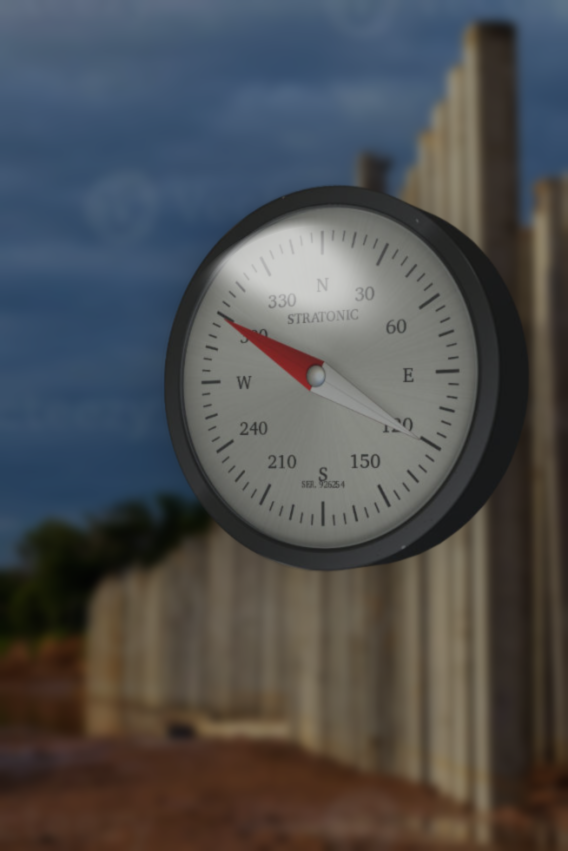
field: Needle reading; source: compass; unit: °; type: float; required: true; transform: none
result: 300 °
